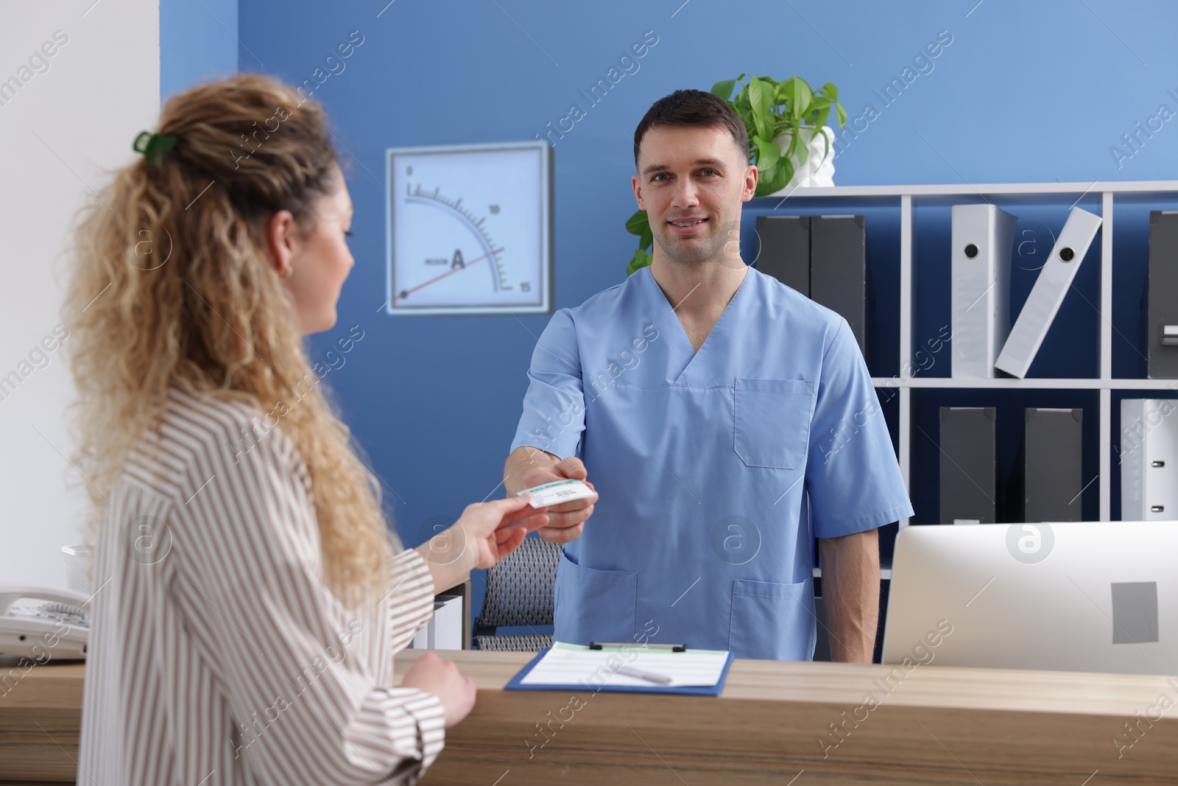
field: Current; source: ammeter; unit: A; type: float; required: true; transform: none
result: 12.5 A
